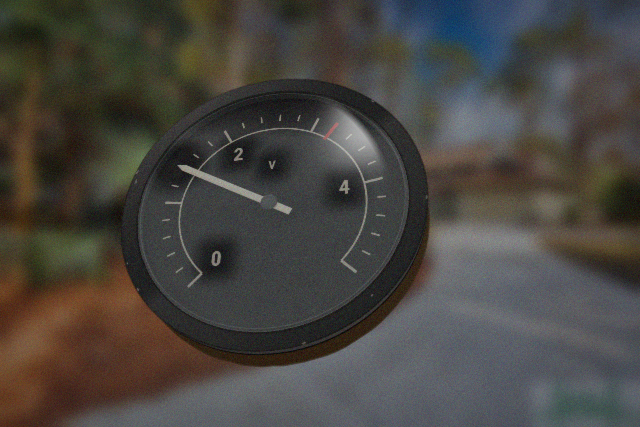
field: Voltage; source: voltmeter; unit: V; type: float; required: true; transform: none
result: 1.4 V
